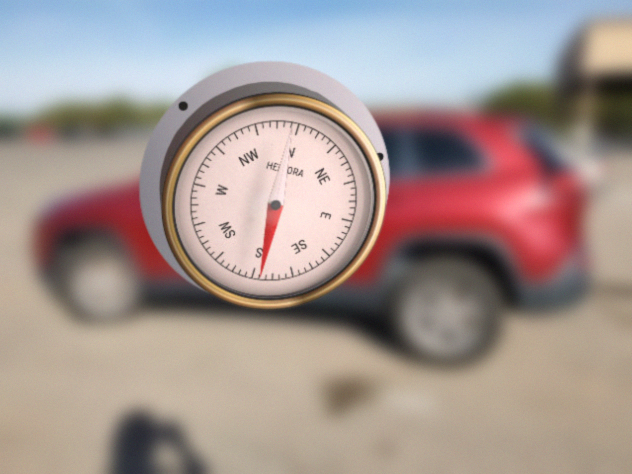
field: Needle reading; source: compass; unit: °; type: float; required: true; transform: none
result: 175 °
